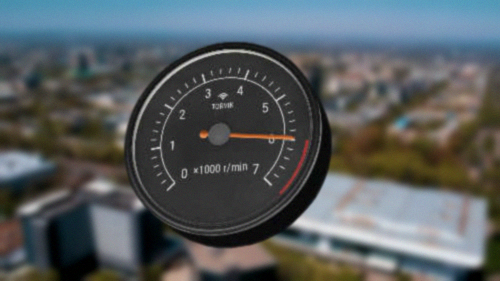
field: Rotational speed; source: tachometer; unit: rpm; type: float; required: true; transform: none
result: 6000 rpm
